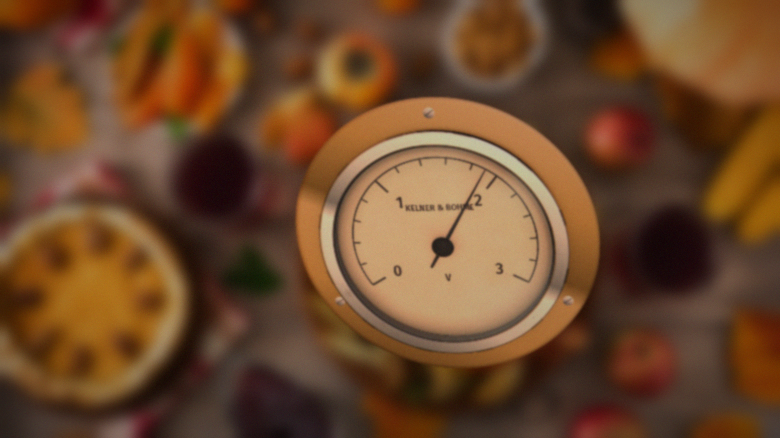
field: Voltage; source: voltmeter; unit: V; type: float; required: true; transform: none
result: 1.9 V
